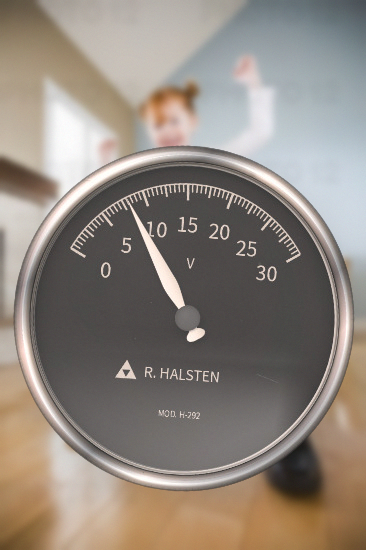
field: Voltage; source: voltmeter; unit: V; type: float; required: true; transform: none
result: 8 V
